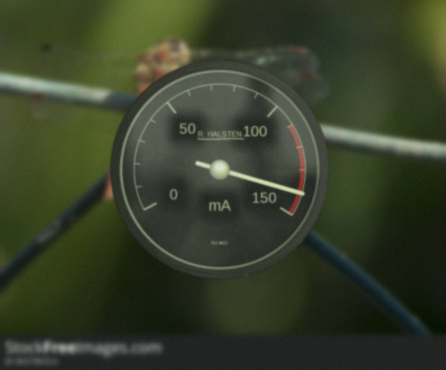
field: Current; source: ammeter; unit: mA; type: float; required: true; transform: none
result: 140 mA
